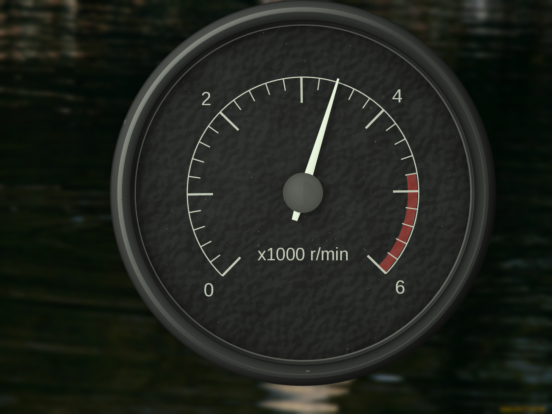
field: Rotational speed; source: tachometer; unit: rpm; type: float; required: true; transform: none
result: 3400 rpm
